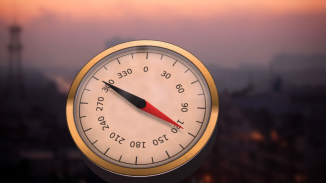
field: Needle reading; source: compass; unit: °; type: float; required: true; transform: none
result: 120 °
